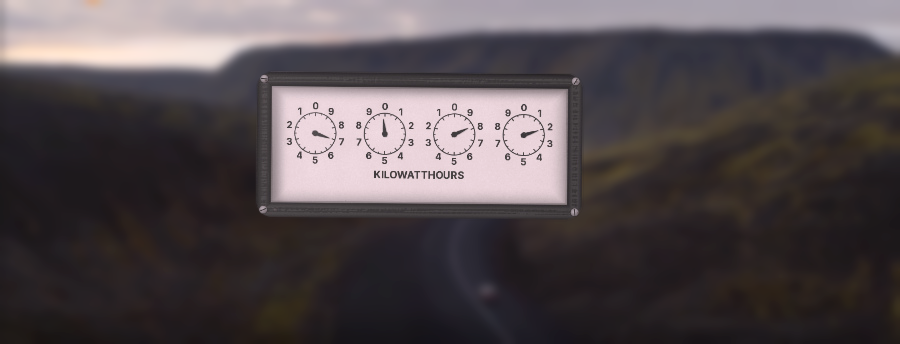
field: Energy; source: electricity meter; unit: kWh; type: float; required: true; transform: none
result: 6982 kWh
